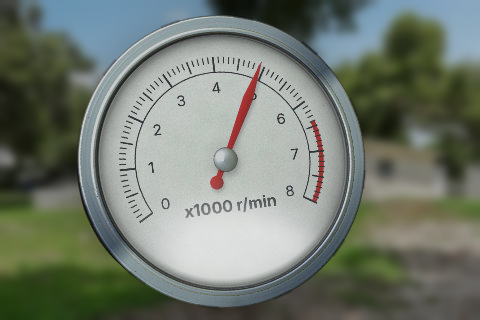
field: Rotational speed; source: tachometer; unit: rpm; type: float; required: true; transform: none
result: 4900 rpm
